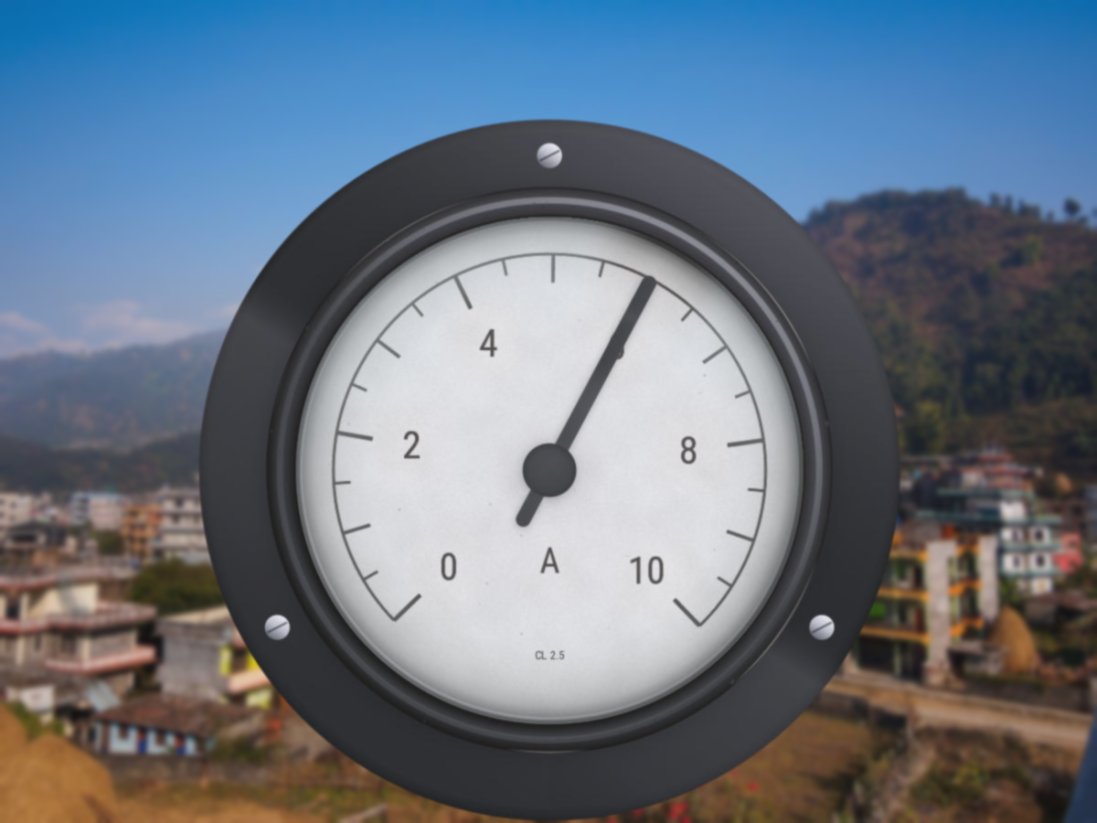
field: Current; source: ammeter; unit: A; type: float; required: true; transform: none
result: 6 A
